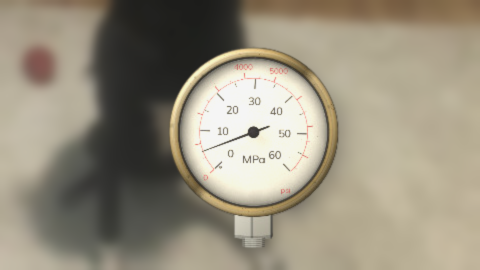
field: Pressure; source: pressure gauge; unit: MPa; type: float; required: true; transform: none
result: 5 MPa
